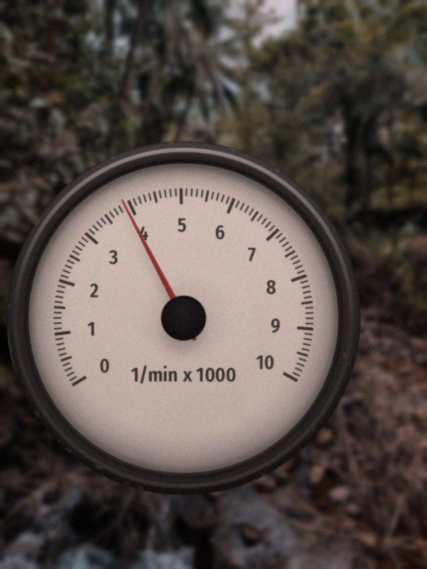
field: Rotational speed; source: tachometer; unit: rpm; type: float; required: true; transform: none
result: 3900 rpm
